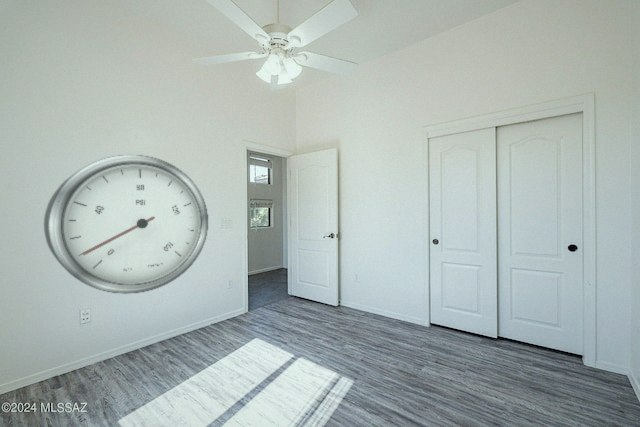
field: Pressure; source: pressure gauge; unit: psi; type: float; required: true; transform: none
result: 10 psi
